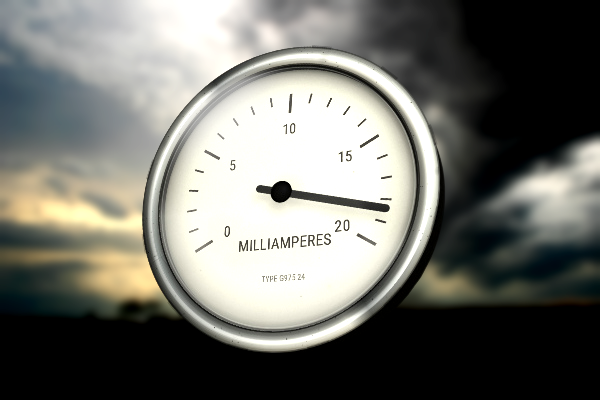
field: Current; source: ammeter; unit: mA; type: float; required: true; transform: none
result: 18.5 mA
